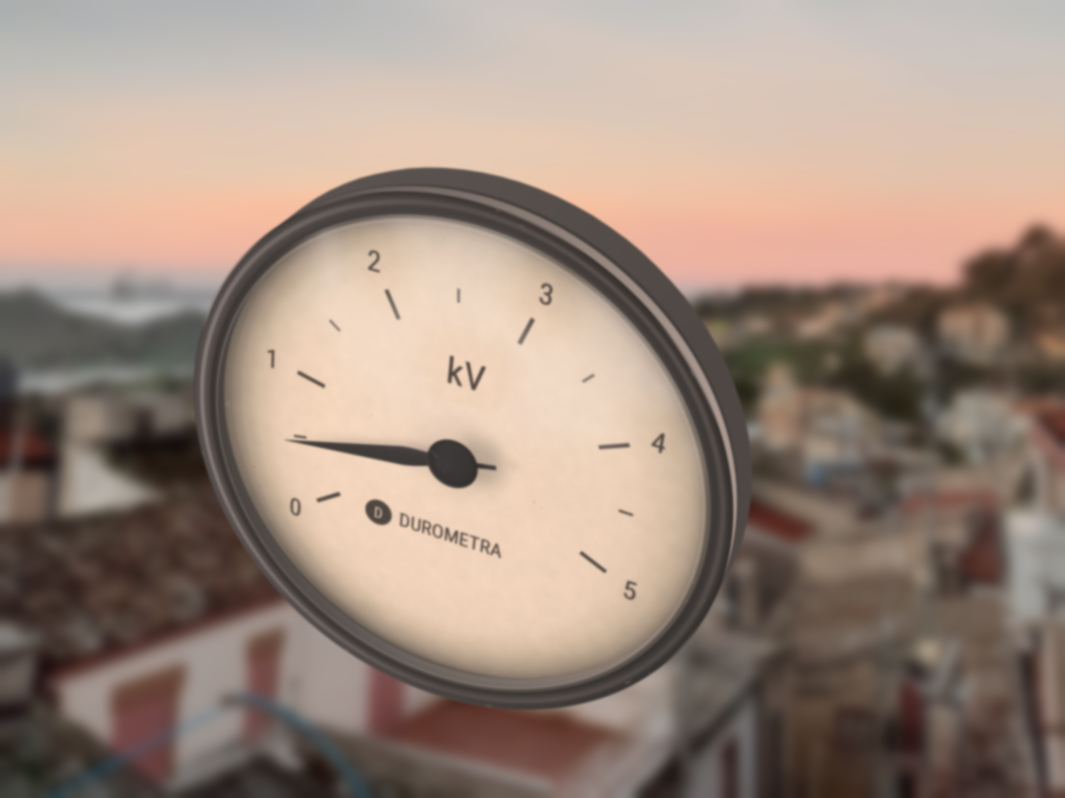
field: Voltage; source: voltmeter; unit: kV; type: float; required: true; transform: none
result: 0.5 kV
